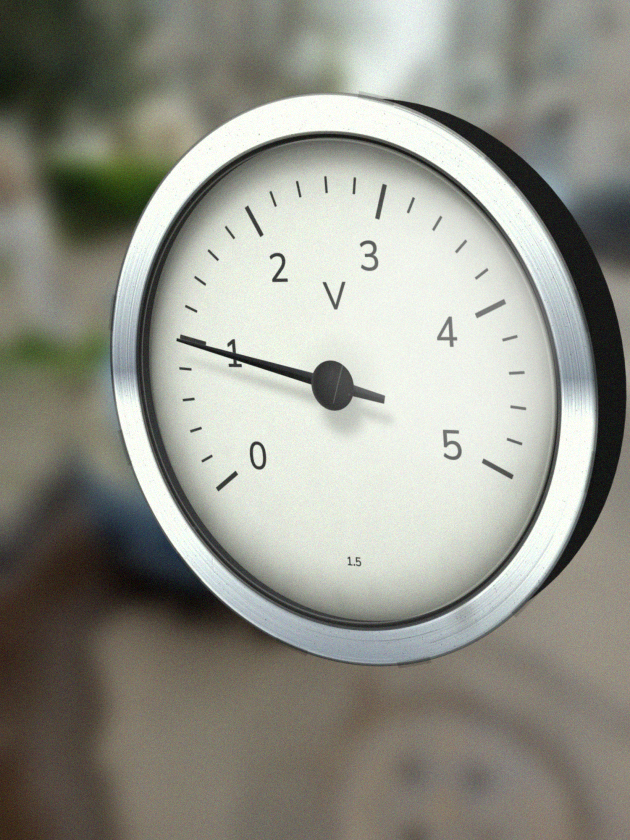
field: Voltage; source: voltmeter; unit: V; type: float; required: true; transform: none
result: 1 V
